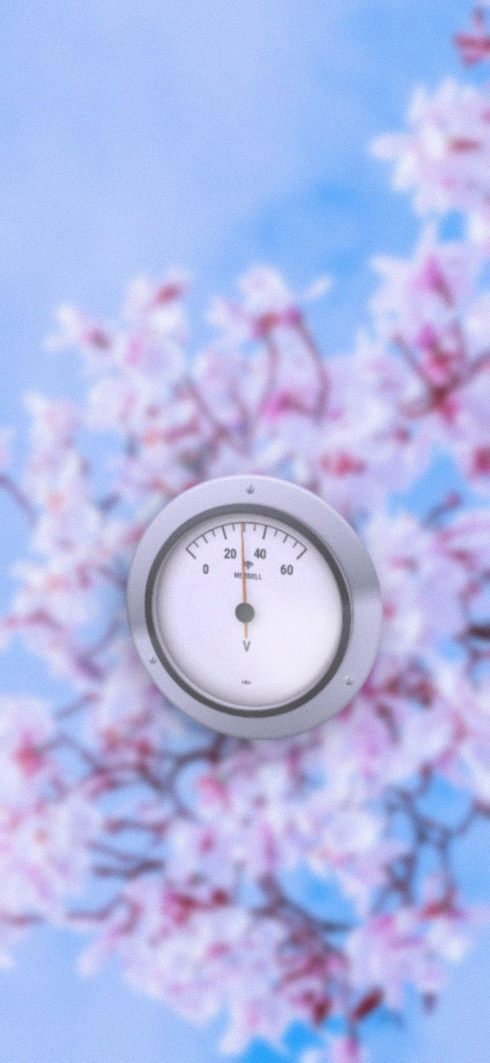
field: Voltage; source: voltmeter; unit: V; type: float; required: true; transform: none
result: 30 V
